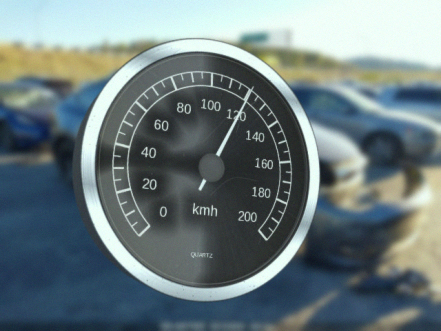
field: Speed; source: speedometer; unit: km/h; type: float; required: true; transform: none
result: 120 km/h
